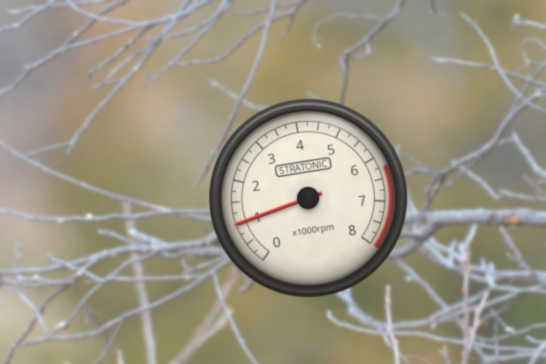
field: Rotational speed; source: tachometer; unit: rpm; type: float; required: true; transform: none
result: 1000 rpm
